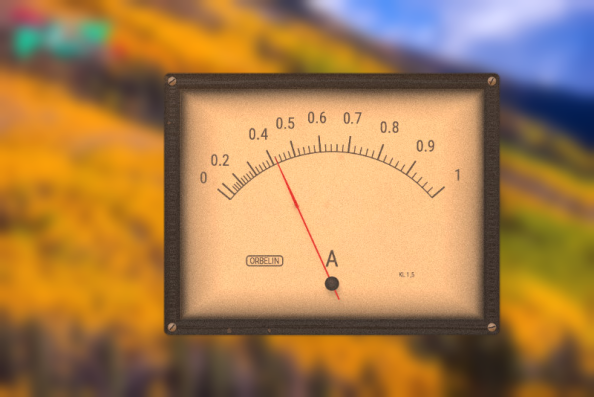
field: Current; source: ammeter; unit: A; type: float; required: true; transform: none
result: 0.42 A
